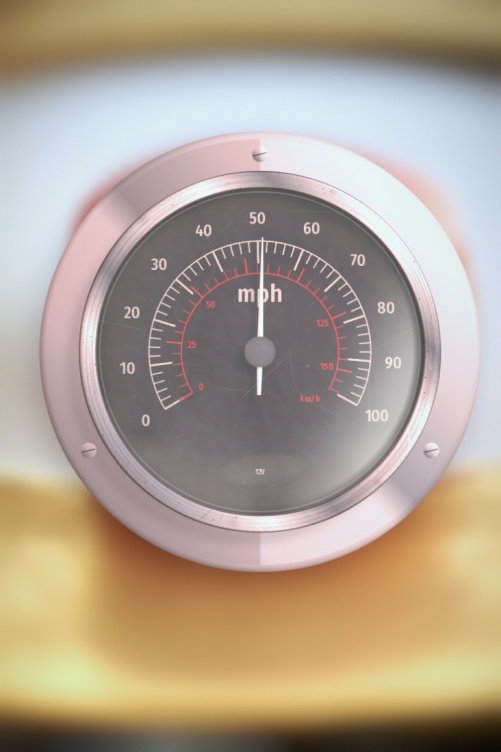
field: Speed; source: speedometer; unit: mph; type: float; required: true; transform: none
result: 51 mph
